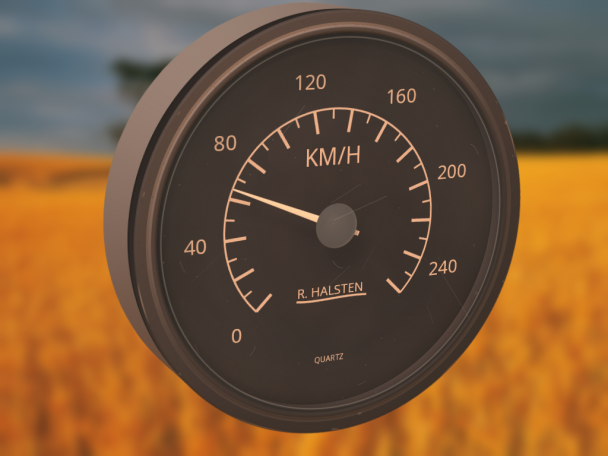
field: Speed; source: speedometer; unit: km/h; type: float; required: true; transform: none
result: 65 km/h
